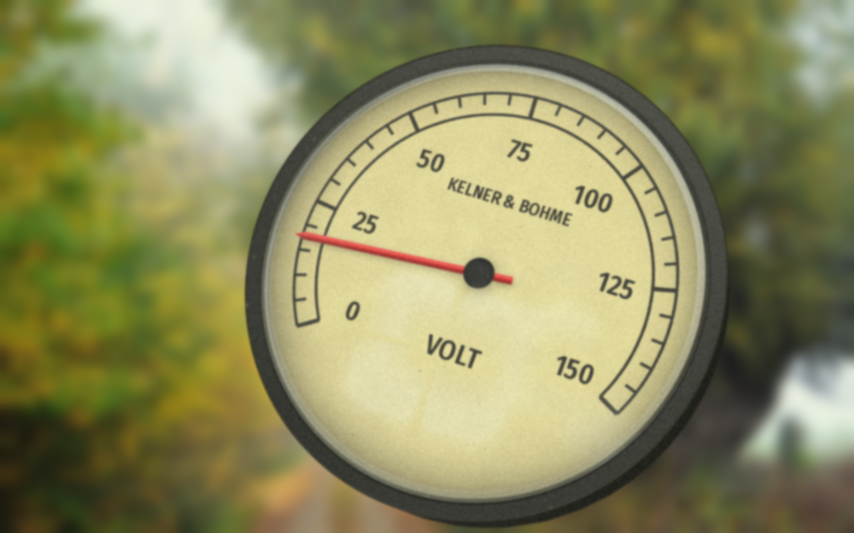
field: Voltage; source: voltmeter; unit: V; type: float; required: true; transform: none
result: 17.5 V
